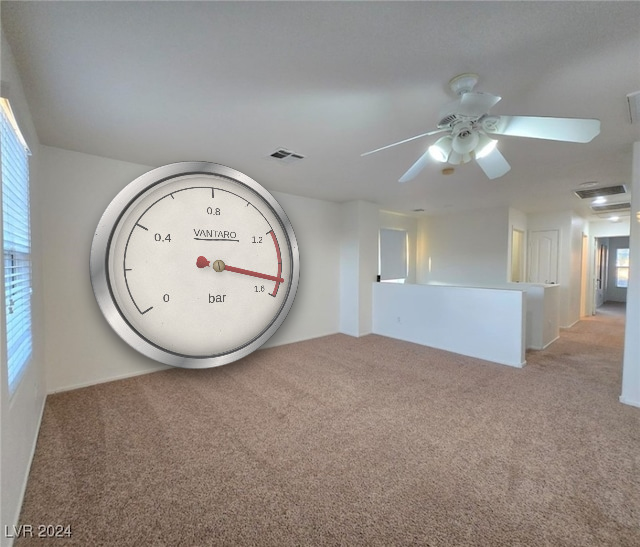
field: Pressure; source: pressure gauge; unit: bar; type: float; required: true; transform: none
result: 1.5 bar
